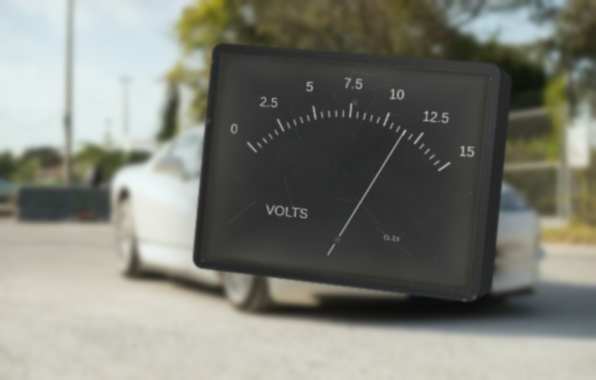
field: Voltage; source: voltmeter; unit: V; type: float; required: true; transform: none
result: 11.5 V
